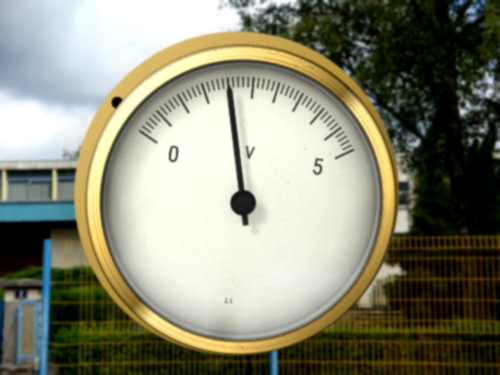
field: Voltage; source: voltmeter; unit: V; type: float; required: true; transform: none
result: 2 V
